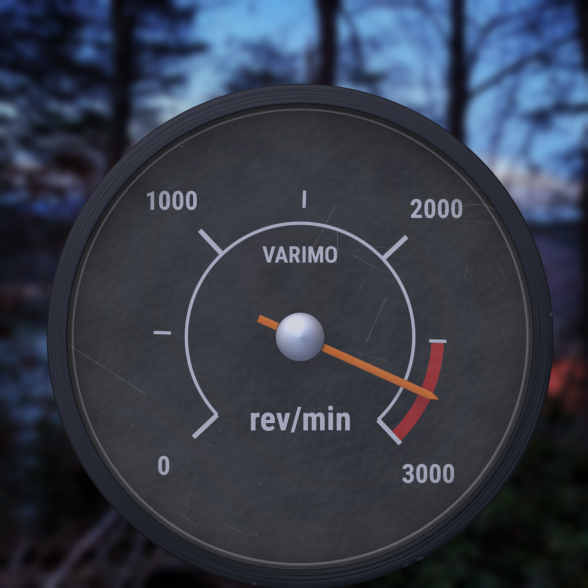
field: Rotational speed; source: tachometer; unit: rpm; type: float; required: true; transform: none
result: 2750 rpm
